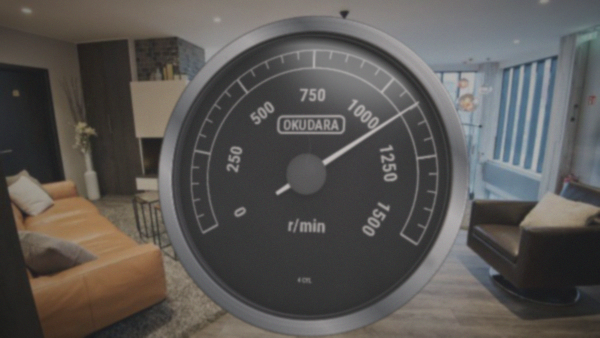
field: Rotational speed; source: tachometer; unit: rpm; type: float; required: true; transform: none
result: 1100 rpm
